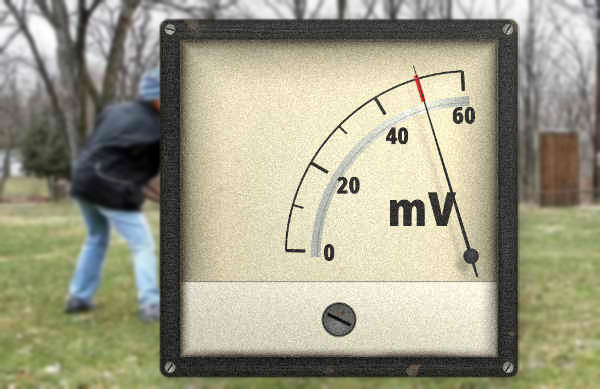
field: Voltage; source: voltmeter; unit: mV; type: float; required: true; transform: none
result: 50 mV
